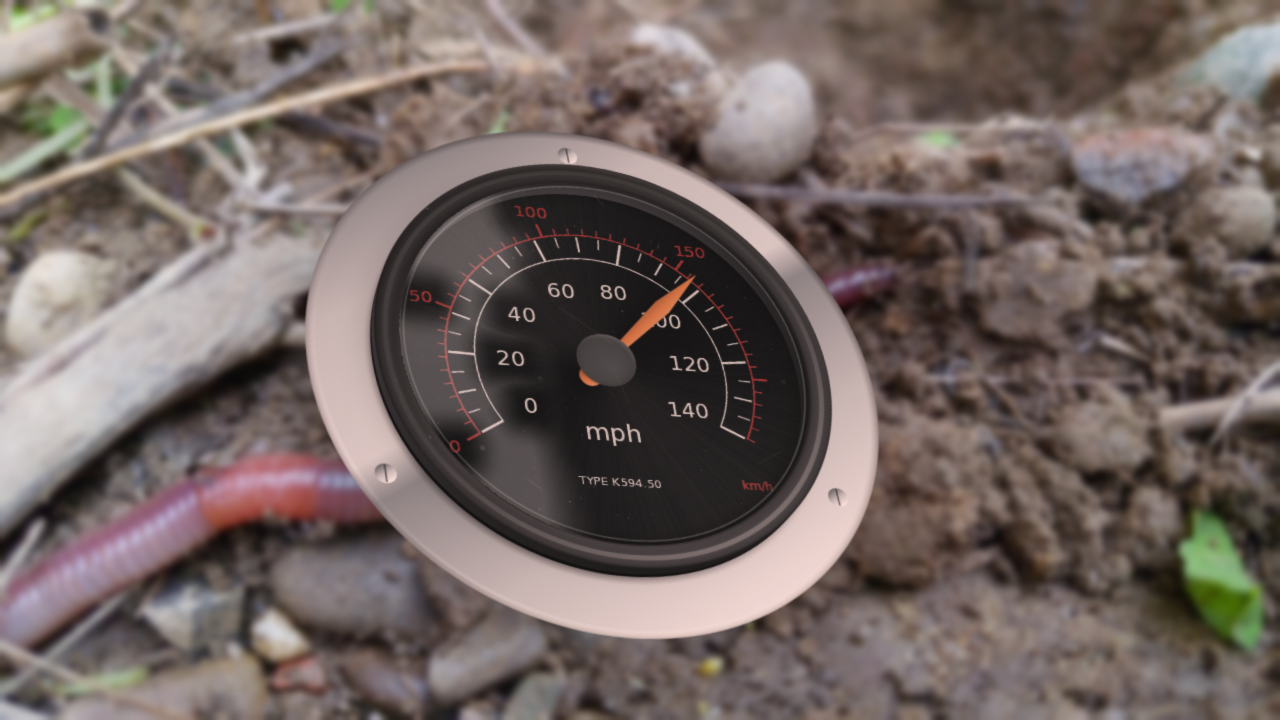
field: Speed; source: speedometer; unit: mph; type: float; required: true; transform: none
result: 97.5 mph
